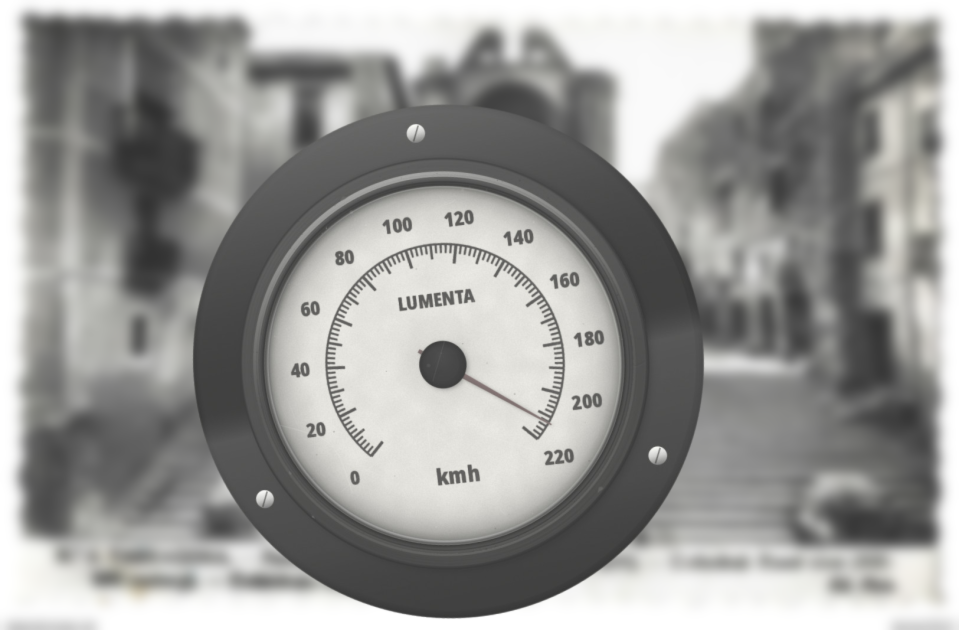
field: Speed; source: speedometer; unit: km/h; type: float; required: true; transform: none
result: 212 km/h
